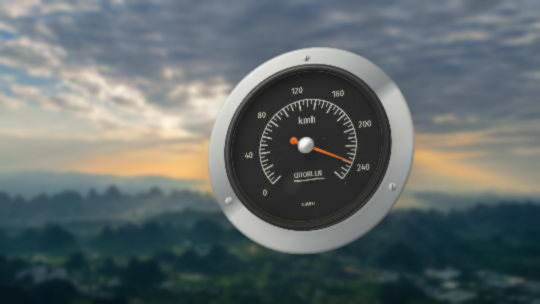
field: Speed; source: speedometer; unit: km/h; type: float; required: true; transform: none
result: 240 km/h
